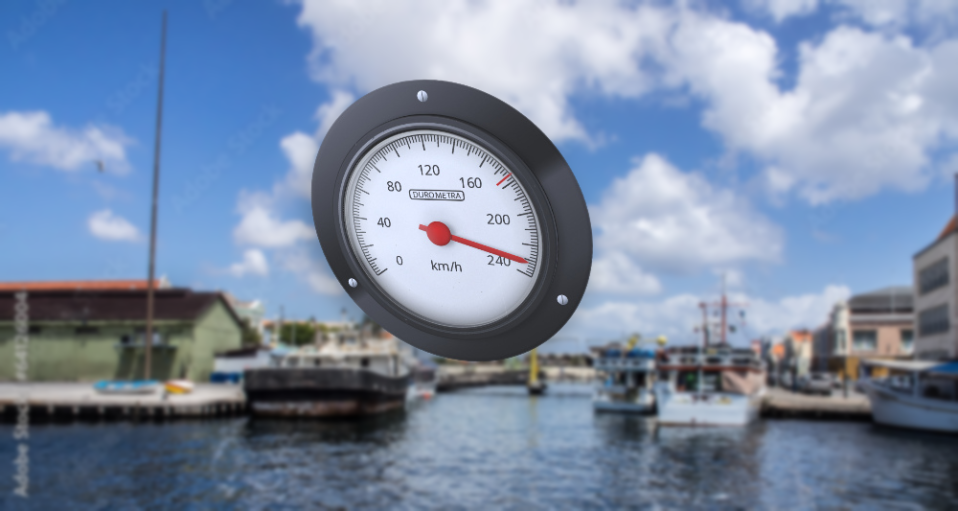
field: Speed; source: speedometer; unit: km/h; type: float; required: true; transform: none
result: 230 km/h
